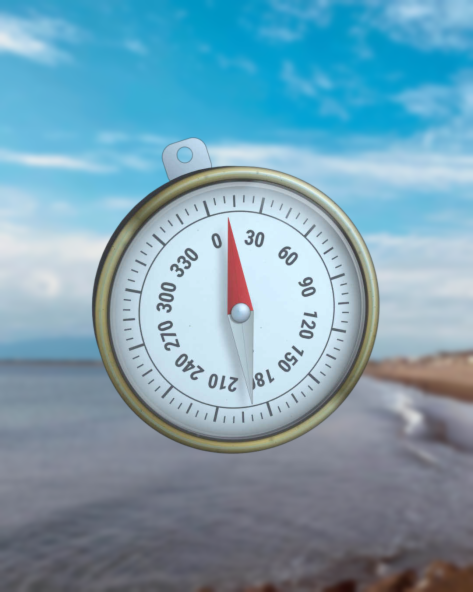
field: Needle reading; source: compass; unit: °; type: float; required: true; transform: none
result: 10 °
